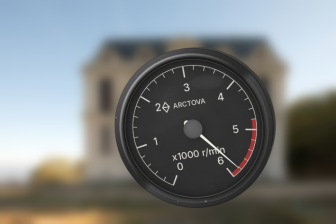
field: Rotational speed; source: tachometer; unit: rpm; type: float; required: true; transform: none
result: 5800 rpm
